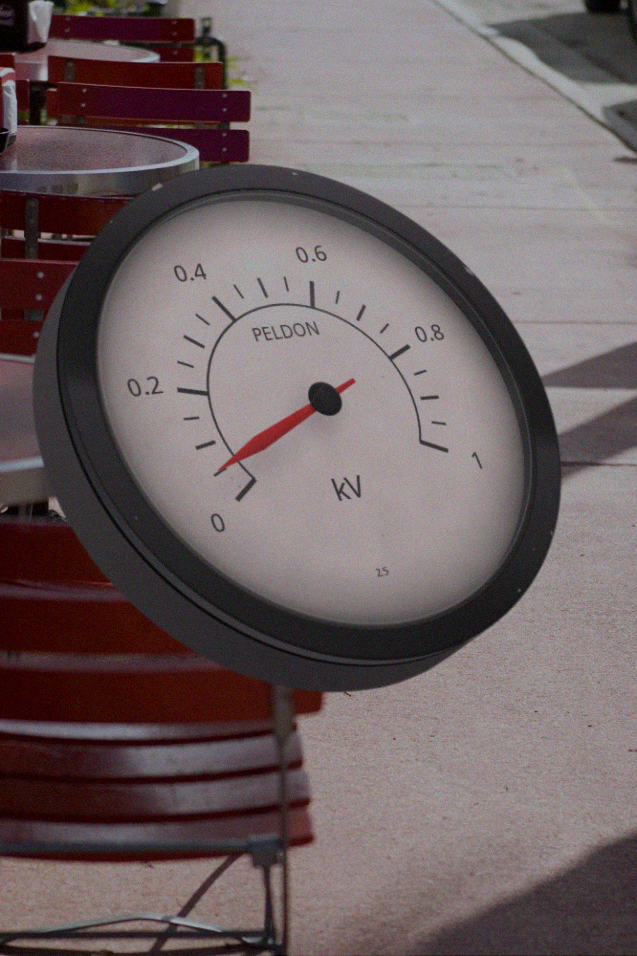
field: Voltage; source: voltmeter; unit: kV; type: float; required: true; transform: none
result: 0.05 kV
